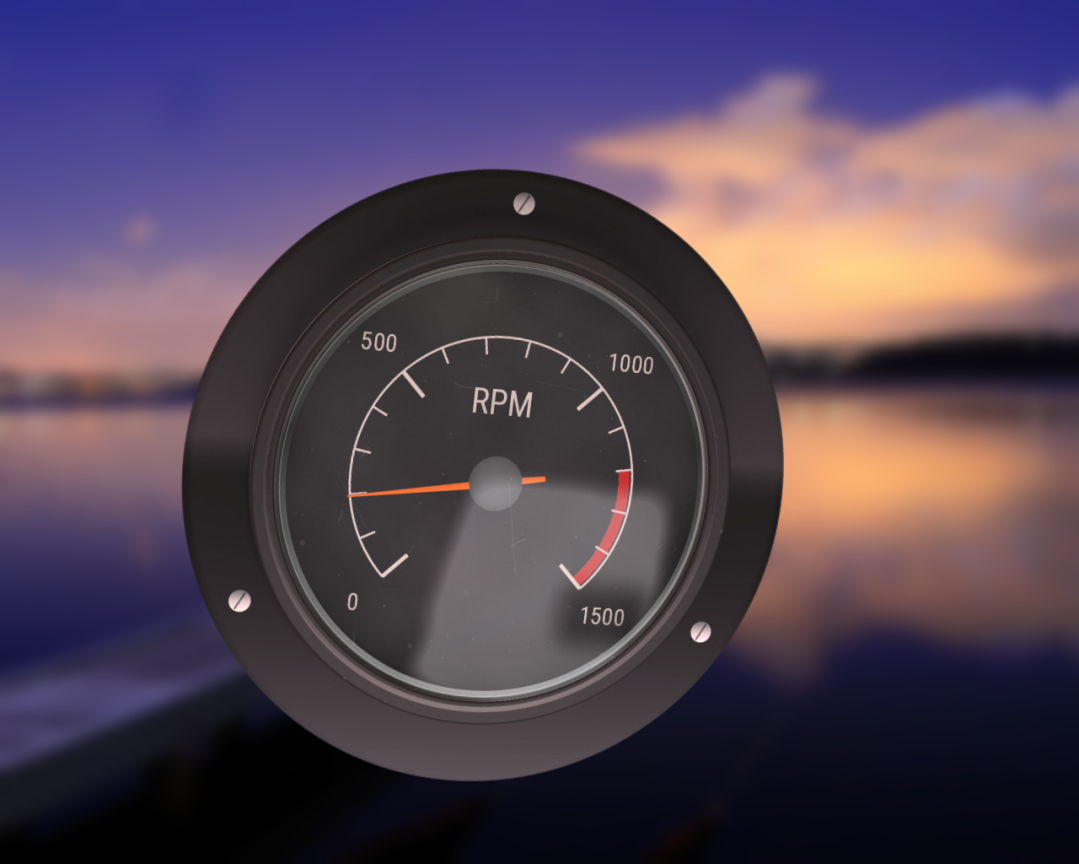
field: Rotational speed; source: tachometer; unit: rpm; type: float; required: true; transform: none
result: 200 rpm
